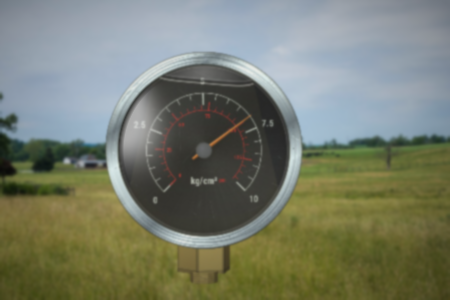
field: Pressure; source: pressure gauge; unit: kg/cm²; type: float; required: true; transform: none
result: 7 kg/cm²
